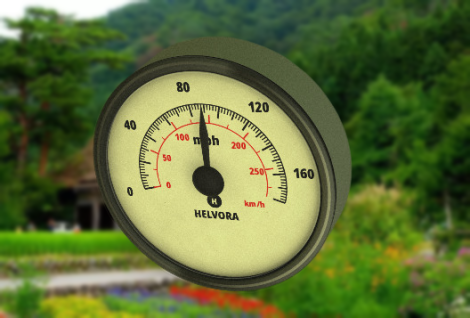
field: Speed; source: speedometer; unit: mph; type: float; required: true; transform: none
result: 90 mph
